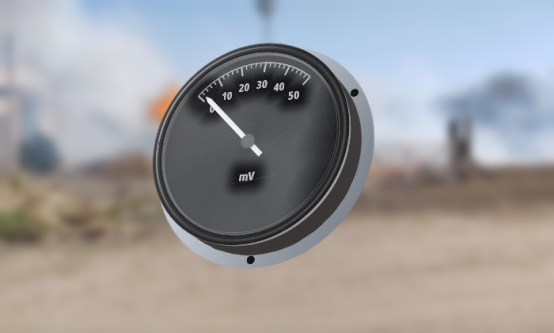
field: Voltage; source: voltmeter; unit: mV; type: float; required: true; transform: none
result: 2 mV
